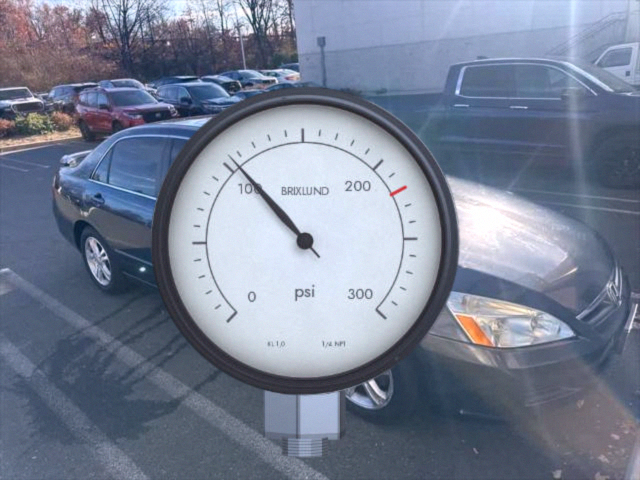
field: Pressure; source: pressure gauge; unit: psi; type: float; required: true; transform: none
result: 105 psi
